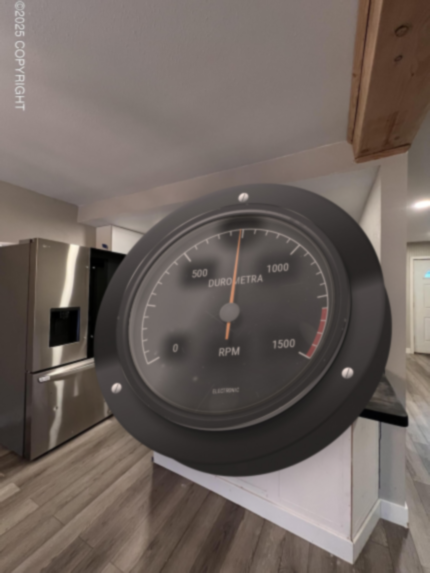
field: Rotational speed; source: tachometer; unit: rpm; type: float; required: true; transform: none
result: 750 rpm
